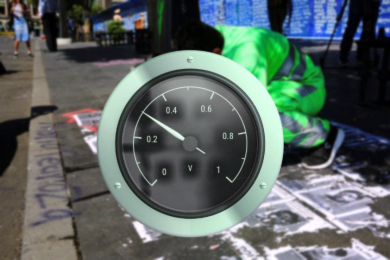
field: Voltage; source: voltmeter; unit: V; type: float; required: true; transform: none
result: 0.3 V
